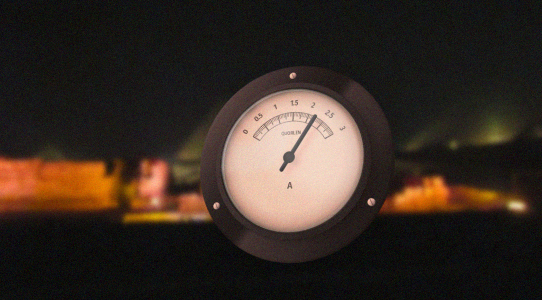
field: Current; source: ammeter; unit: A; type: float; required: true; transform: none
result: 2.25 A
